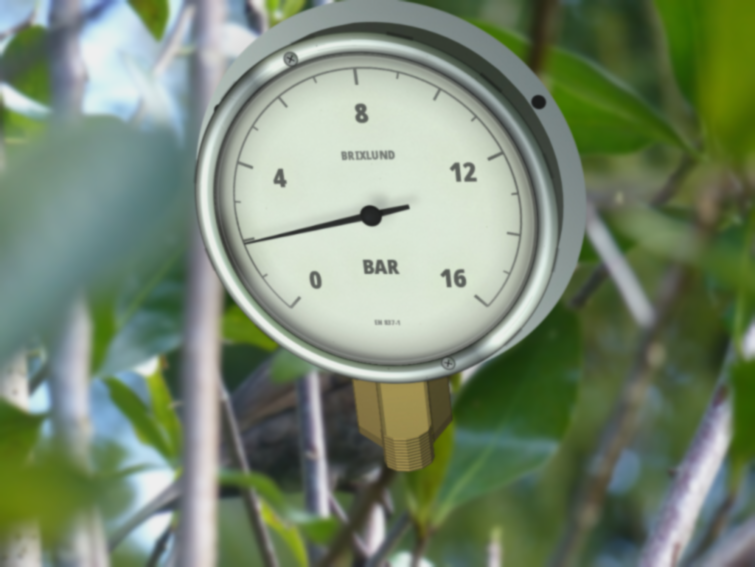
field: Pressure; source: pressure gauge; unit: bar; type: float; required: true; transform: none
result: 2 bar
